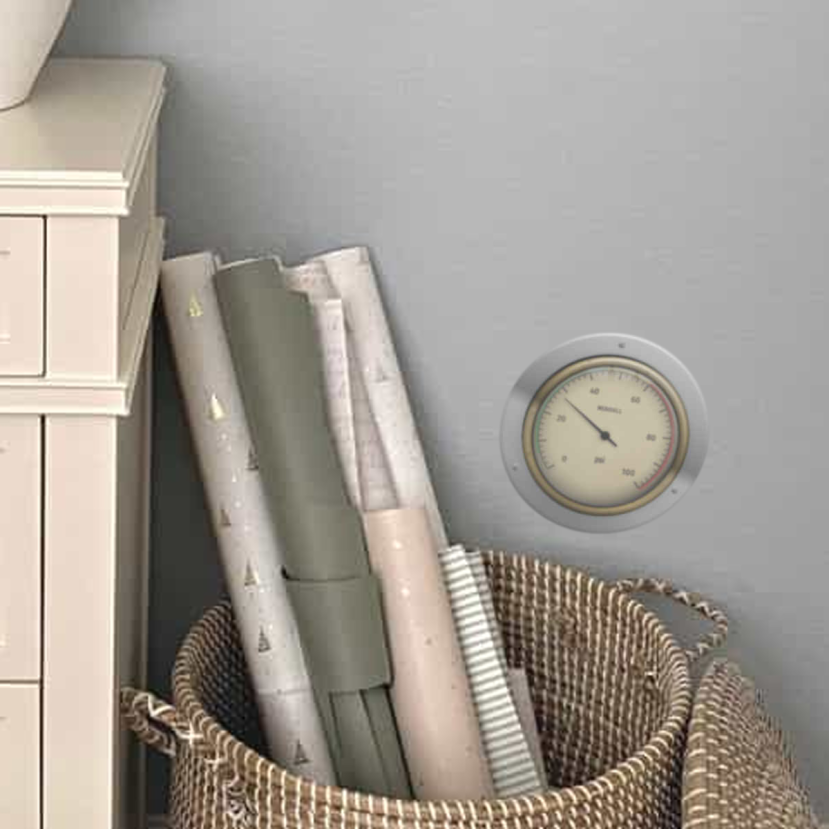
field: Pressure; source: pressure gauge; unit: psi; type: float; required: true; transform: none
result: 28 psi
